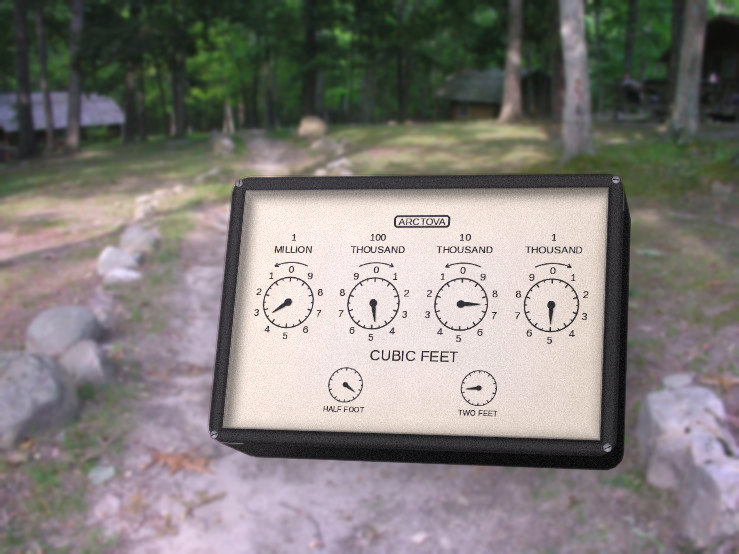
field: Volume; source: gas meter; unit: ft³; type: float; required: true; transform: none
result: 347500 ft³
